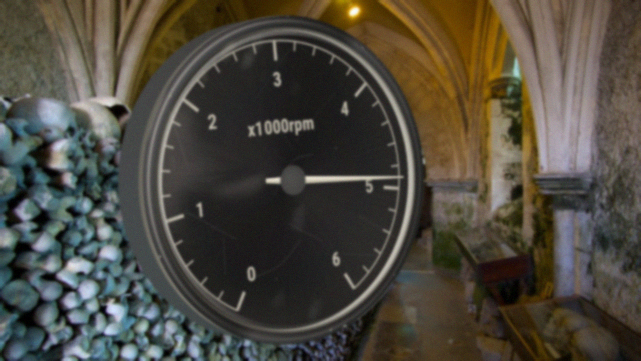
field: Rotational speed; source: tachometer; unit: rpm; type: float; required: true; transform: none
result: 4900 rpm
